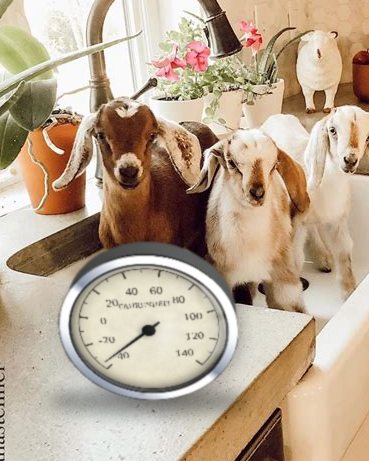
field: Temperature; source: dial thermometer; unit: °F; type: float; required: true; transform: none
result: -35 °F
